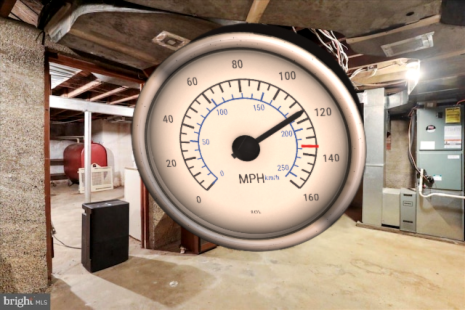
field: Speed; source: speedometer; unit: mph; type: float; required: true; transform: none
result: 115 mph
